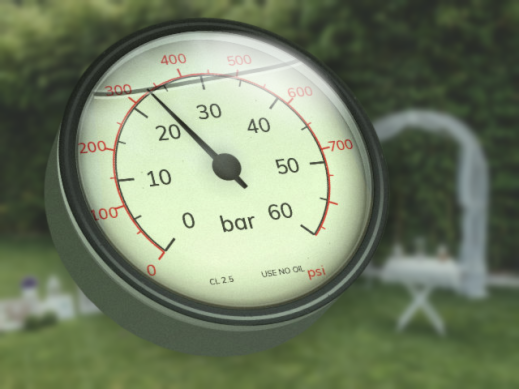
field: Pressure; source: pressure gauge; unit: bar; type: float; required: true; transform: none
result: 22.5 bar
